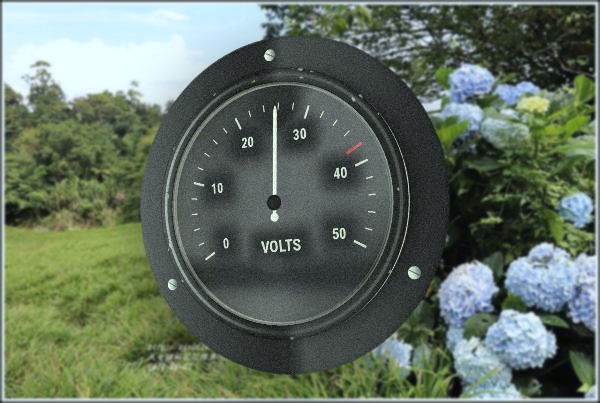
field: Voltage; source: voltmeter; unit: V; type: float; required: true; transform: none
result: 26 V
